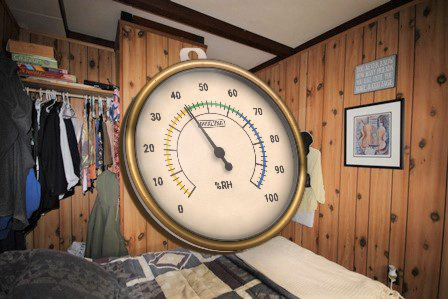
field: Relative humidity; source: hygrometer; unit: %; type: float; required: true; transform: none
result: 40 %
